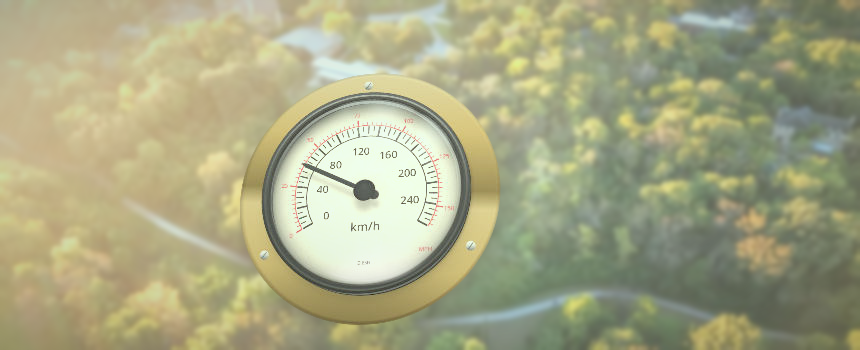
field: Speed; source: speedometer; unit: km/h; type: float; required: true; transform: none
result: 60 km/h
